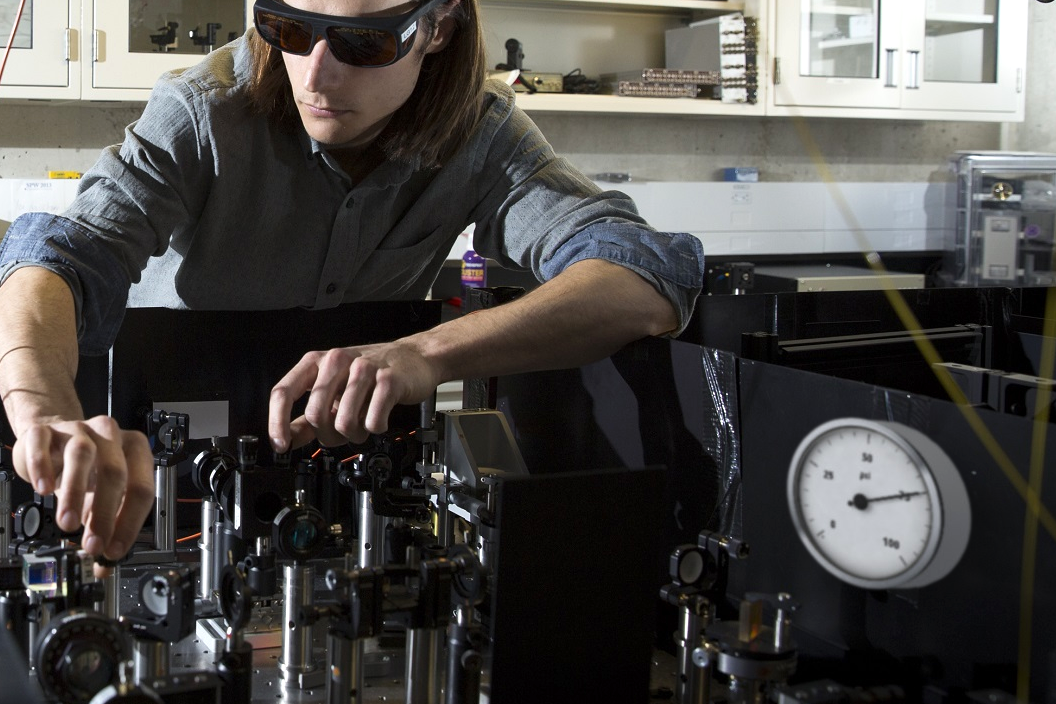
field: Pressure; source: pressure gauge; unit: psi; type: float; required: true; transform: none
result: 75 psi
